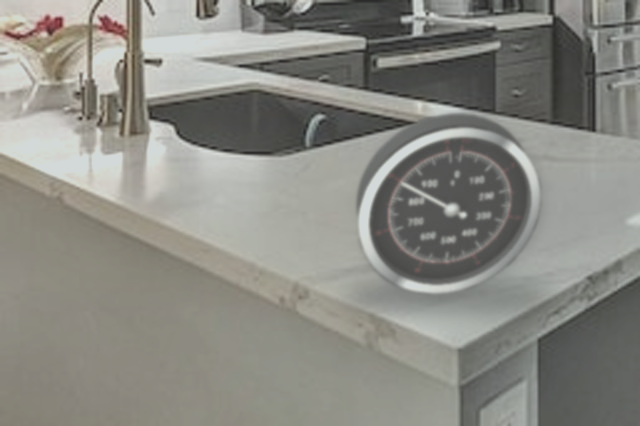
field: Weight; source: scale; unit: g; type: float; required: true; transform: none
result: 850 g
